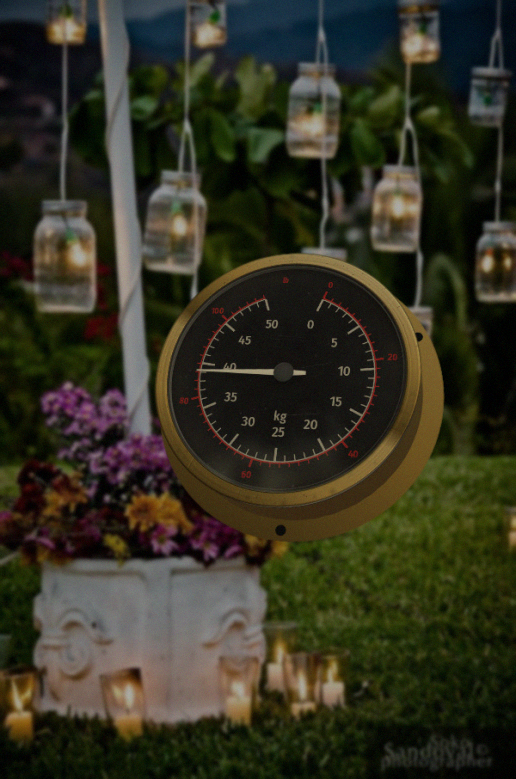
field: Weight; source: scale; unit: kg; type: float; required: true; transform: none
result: 39 kg
